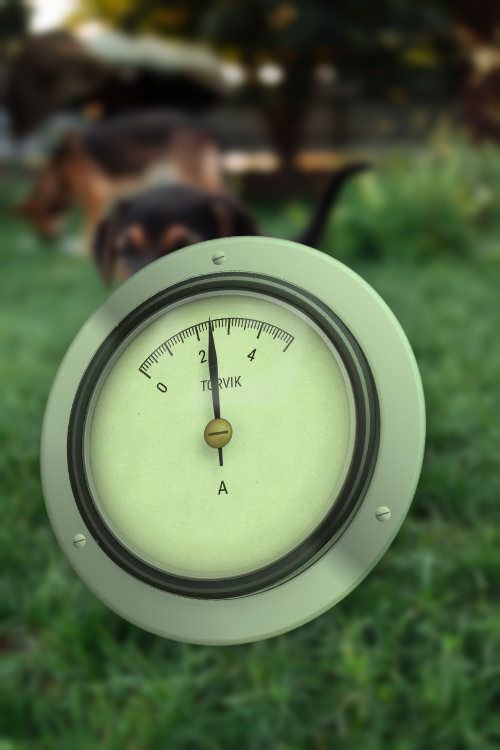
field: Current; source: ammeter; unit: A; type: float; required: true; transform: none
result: 2.5 A
